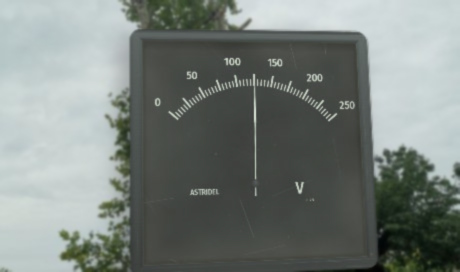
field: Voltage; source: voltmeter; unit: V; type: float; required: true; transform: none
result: 125 V
